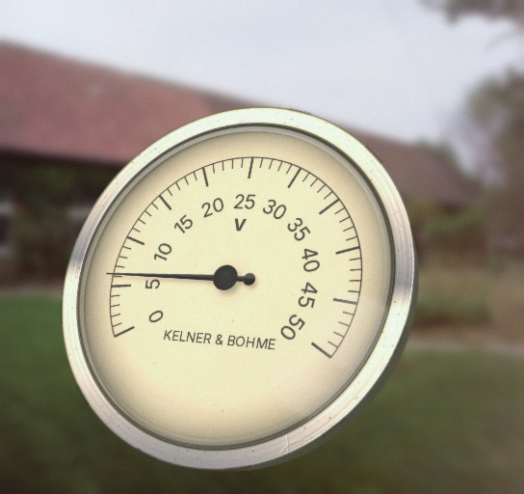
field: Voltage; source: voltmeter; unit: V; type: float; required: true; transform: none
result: 6 V
